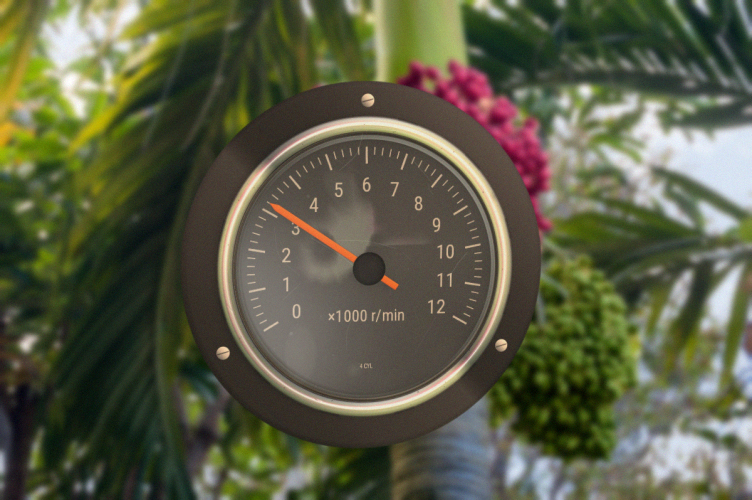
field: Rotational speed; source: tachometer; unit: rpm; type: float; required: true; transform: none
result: 3200 rpm
